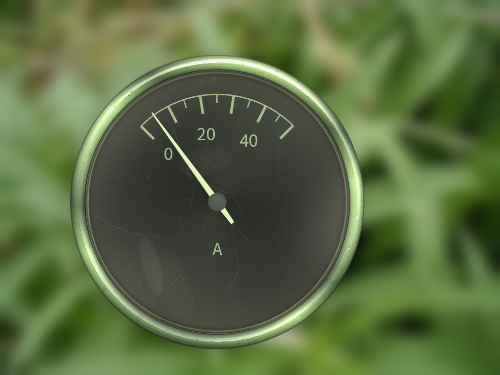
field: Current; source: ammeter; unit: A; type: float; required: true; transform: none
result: 5 A
